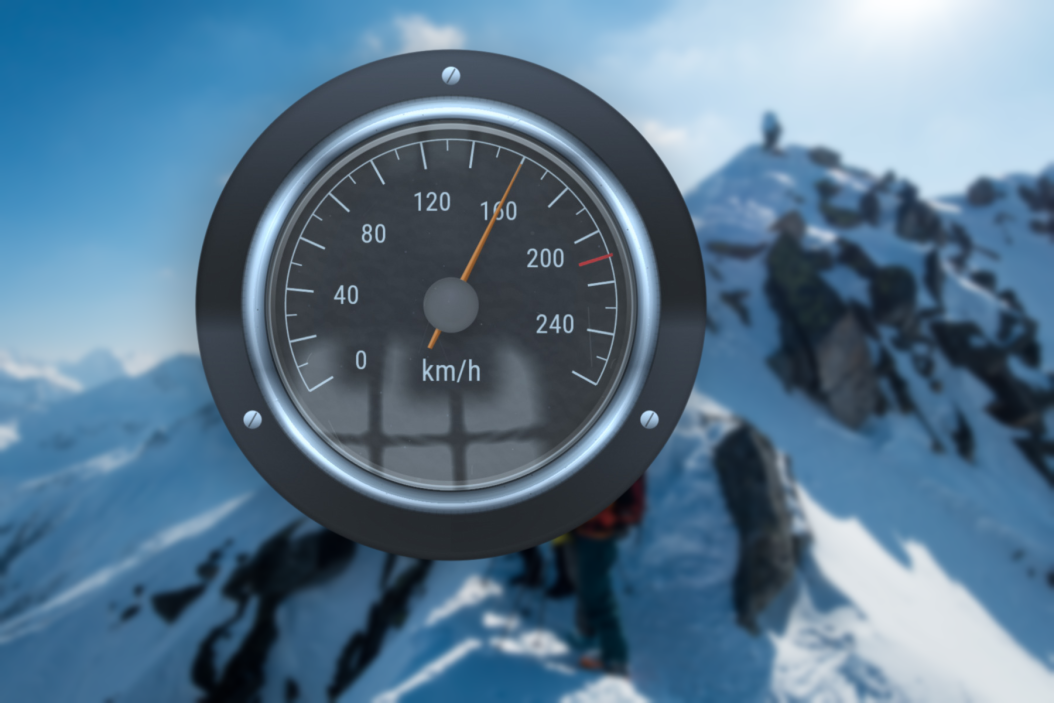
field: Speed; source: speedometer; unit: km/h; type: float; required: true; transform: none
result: 160 km/h
